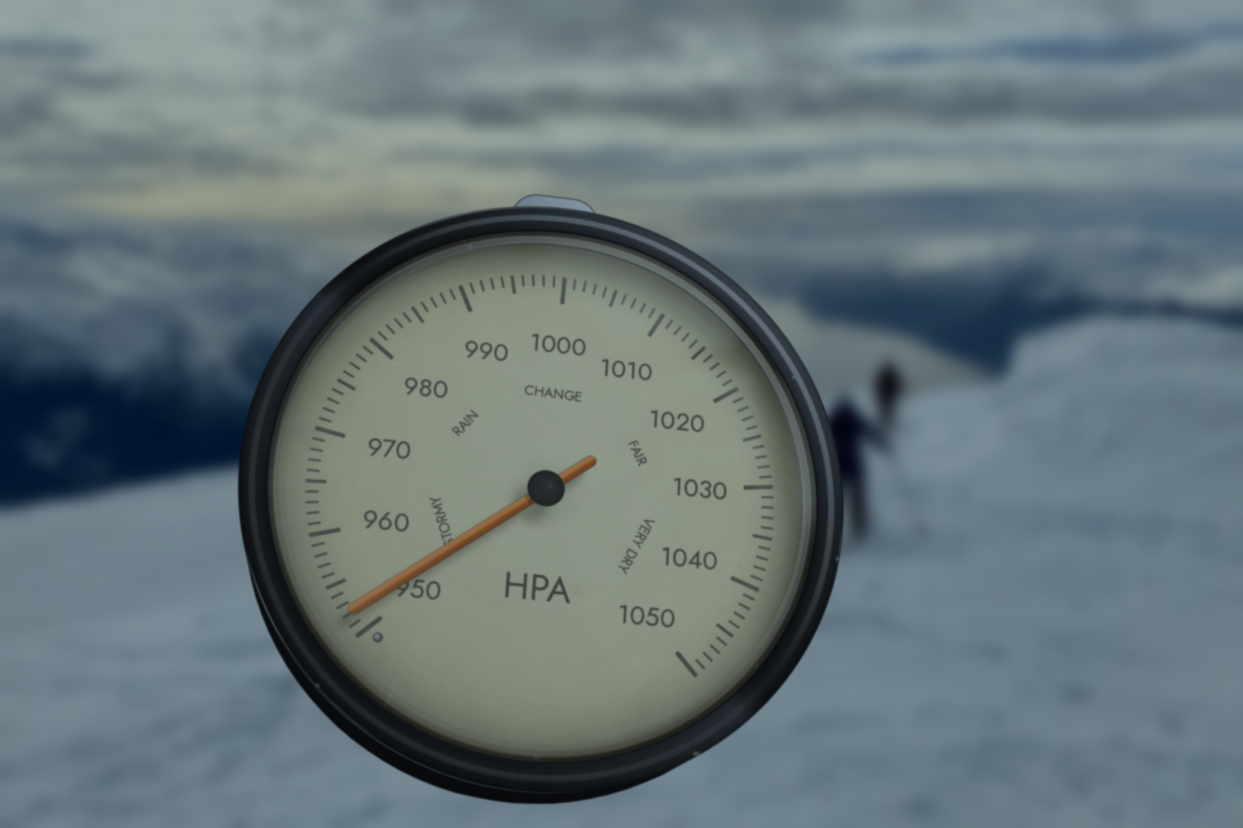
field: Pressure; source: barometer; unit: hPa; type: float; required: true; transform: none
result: 952 hPa
